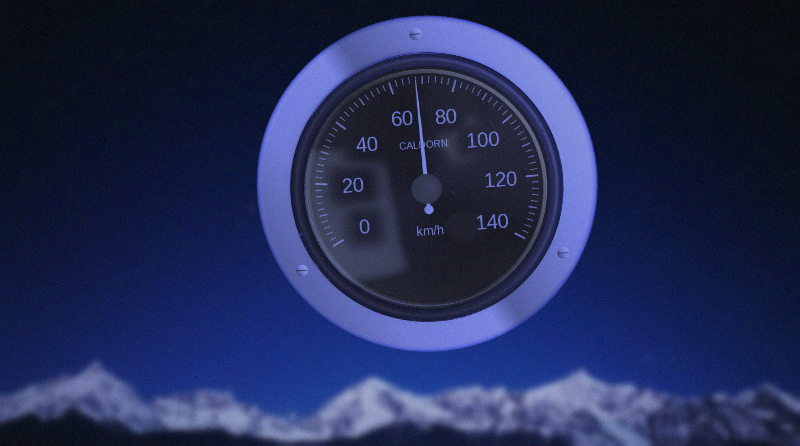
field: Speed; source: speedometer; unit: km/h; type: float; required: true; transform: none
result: 68 km/h
